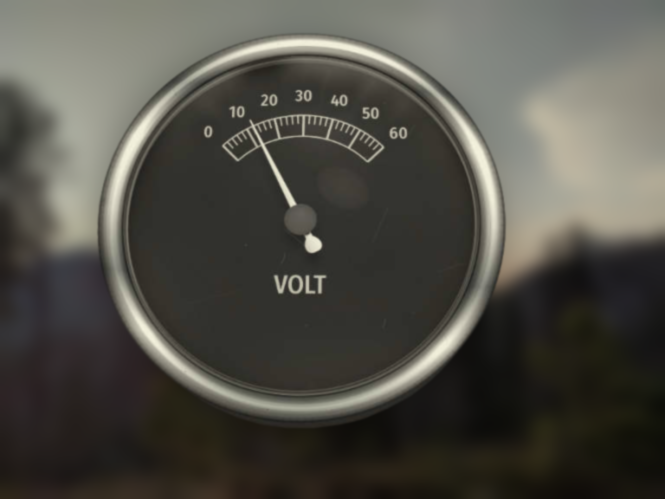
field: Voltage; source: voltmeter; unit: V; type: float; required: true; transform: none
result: 12 V
